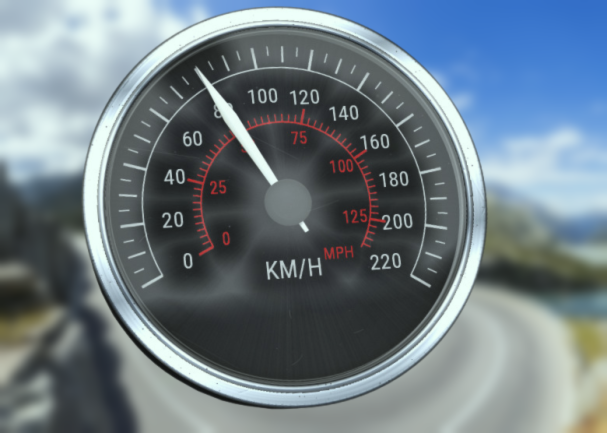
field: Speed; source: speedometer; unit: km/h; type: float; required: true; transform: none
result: 80 km/h
